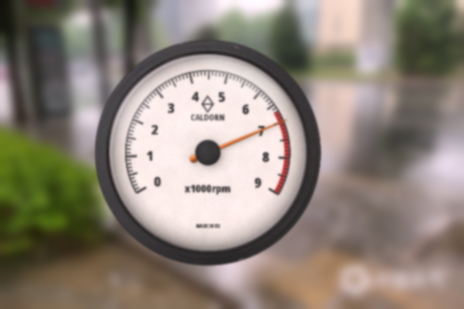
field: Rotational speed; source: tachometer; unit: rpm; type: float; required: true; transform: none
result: 7000 rpm
